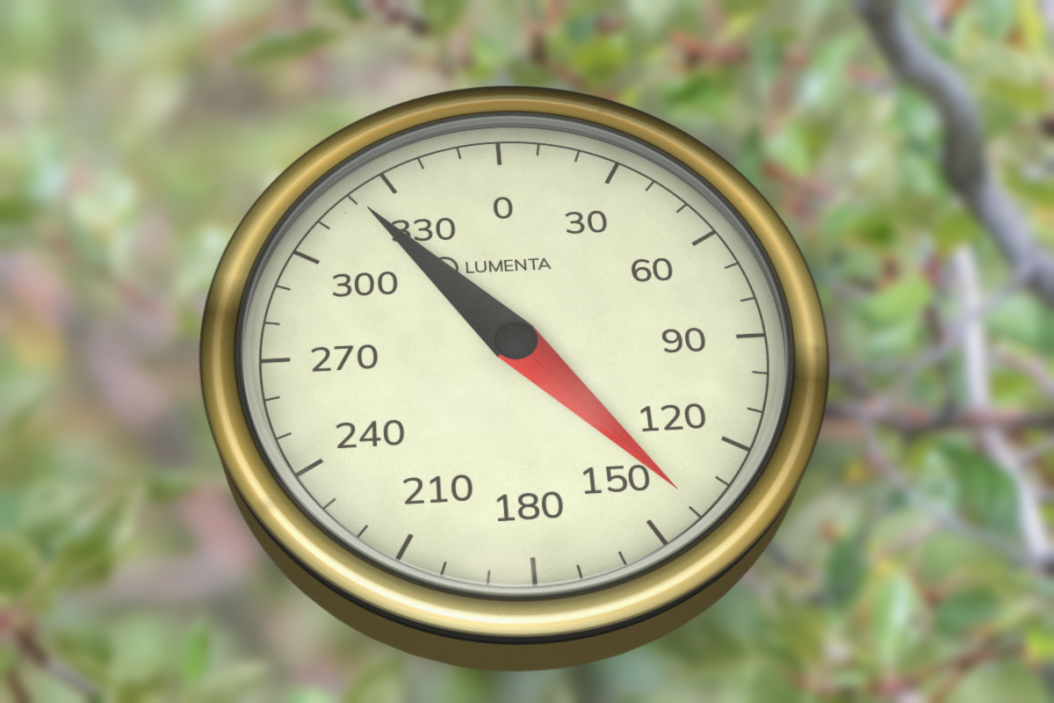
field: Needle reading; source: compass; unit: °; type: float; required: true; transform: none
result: 140 °
